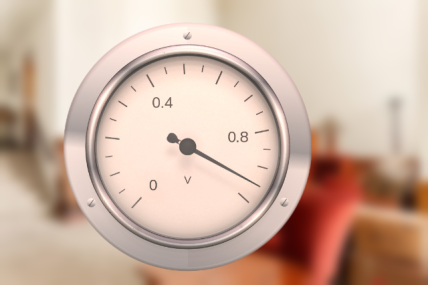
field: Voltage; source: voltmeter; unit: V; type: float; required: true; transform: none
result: 0.95 V
